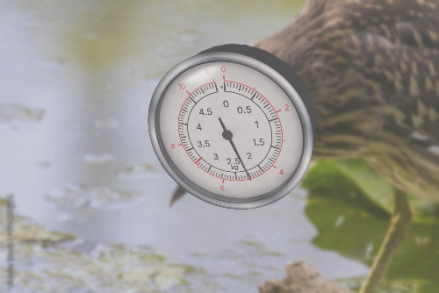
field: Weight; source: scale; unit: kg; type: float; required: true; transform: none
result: 2.25 kg
